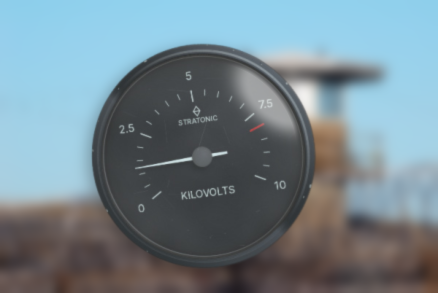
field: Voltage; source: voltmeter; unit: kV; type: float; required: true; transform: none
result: 1.25 kV
